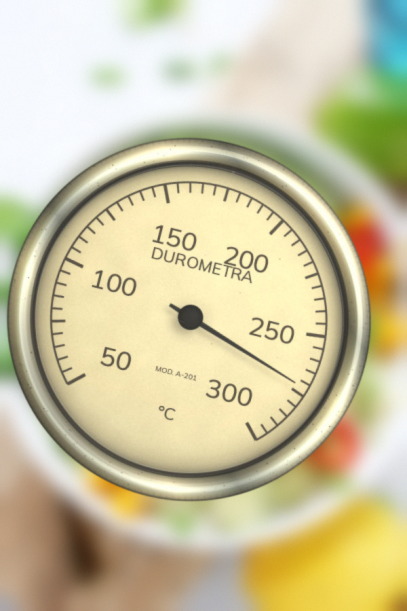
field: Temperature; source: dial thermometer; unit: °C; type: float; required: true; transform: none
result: 272.5 °C
